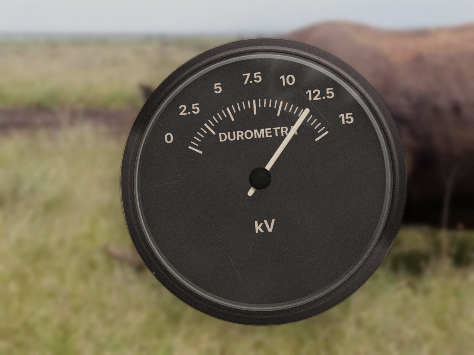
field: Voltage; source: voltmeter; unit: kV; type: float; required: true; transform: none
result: 12.5 kV
